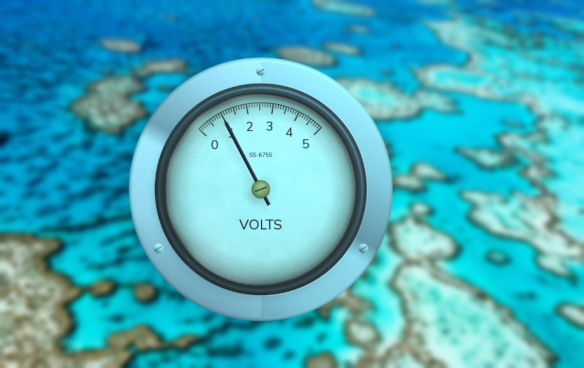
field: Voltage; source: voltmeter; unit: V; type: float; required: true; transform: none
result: 1 V
